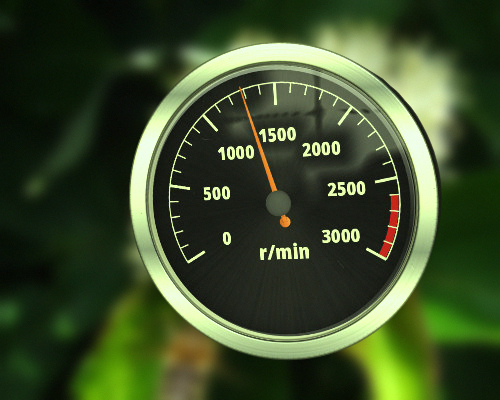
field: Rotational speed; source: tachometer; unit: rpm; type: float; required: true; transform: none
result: 1300 rpm
